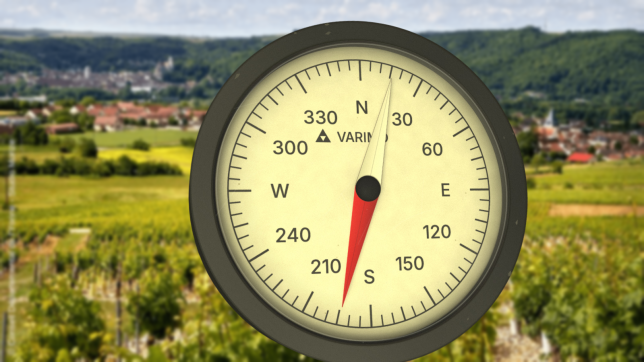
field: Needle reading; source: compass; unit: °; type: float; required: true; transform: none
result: 195 °
